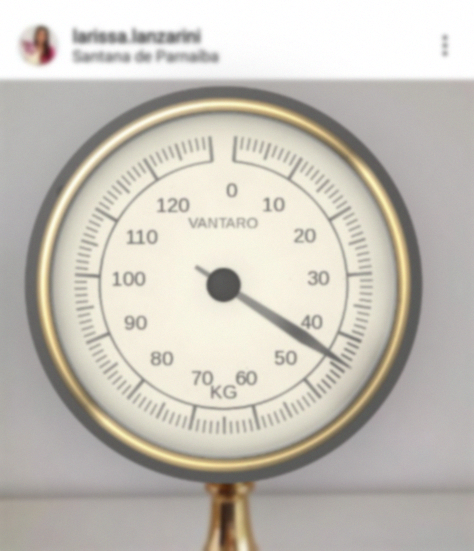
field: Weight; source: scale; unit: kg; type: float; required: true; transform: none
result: 44 kg
